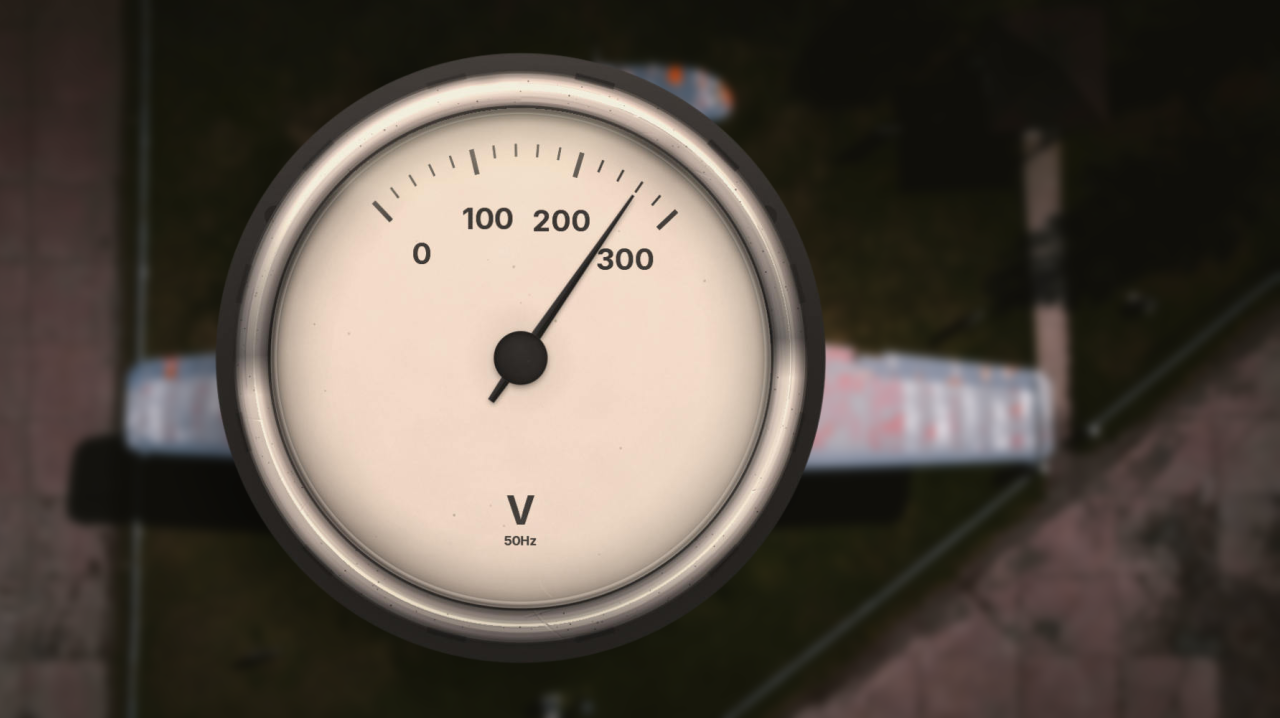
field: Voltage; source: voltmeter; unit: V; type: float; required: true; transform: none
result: 260 V
